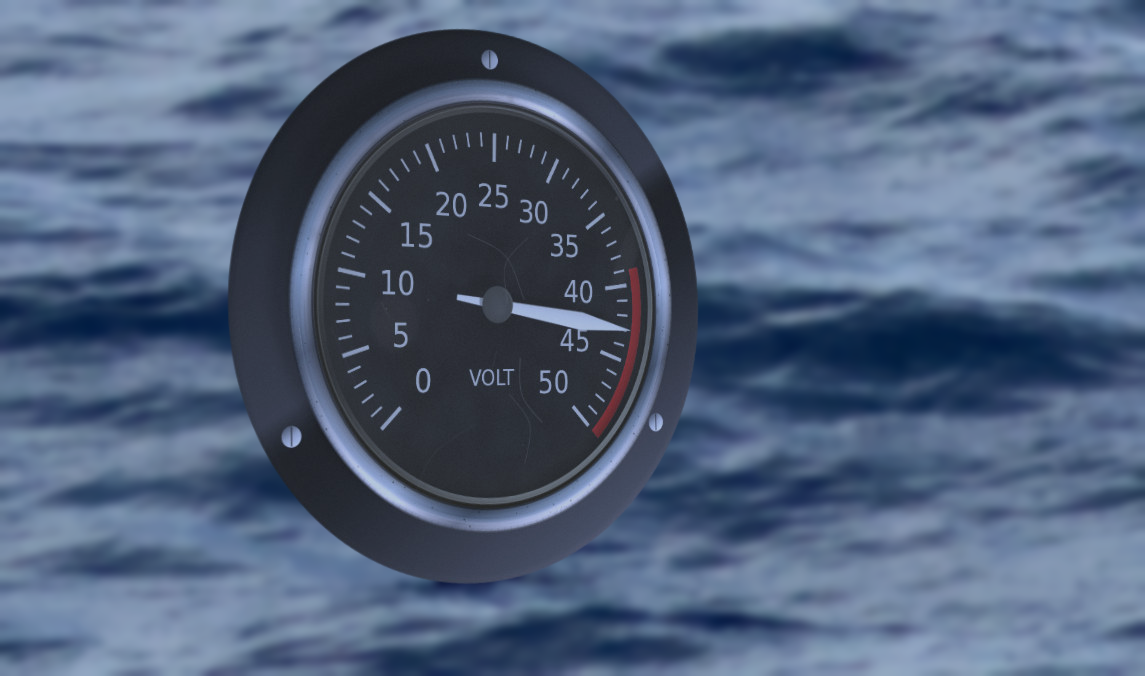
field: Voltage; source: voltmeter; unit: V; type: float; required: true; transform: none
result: 43 V
